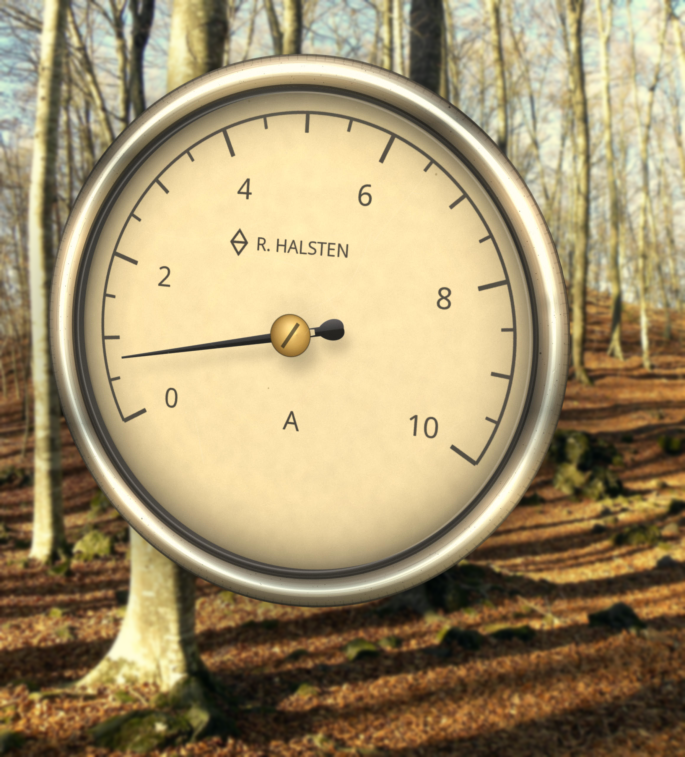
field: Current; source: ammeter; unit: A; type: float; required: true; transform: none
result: 0.75 A
